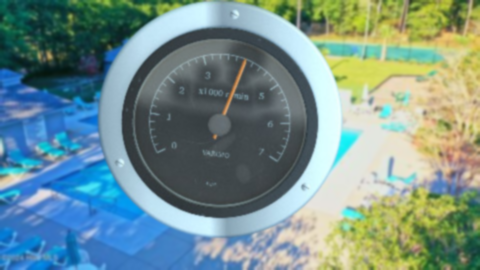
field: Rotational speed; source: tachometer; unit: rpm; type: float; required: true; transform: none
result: 4000 rpm
